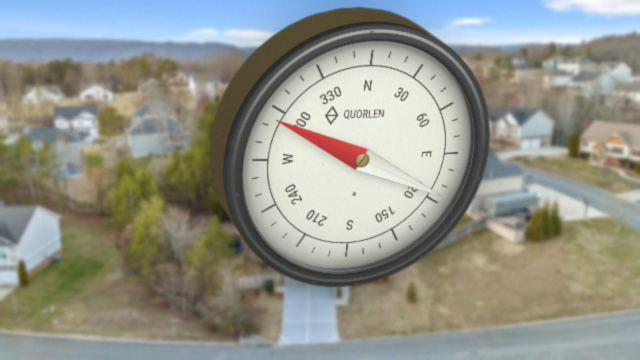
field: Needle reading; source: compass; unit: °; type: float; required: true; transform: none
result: 295 °
